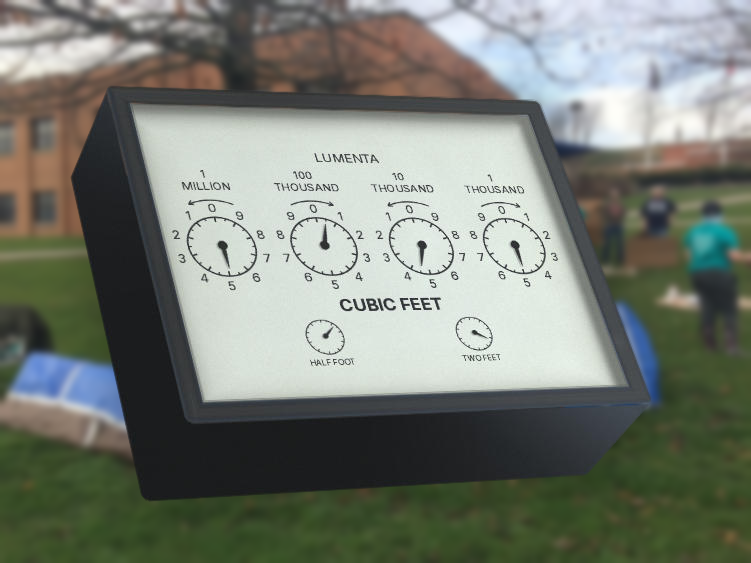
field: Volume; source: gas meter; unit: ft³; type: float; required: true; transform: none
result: 504500 ft³
